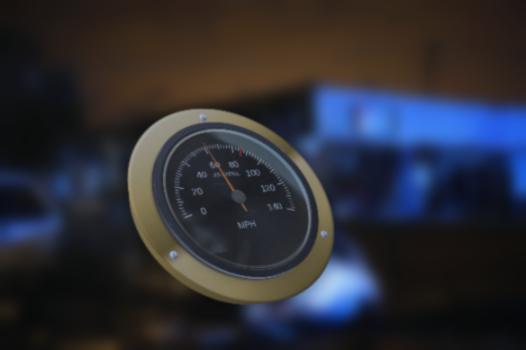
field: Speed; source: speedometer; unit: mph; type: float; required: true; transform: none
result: 60 mph
